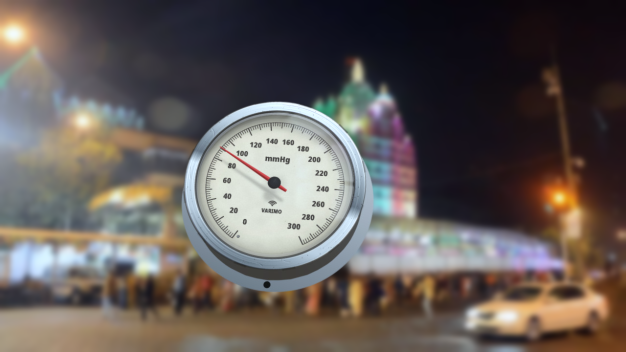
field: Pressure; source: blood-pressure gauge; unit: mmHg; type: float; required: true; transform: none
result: 90 mmHg
